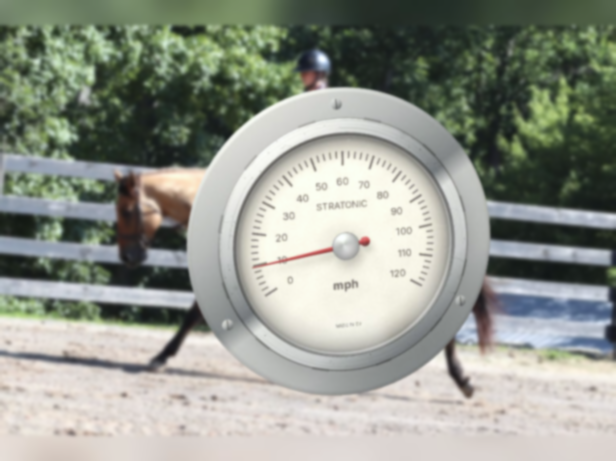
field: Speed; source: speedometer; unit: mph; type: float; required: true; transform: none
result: 10 mph
